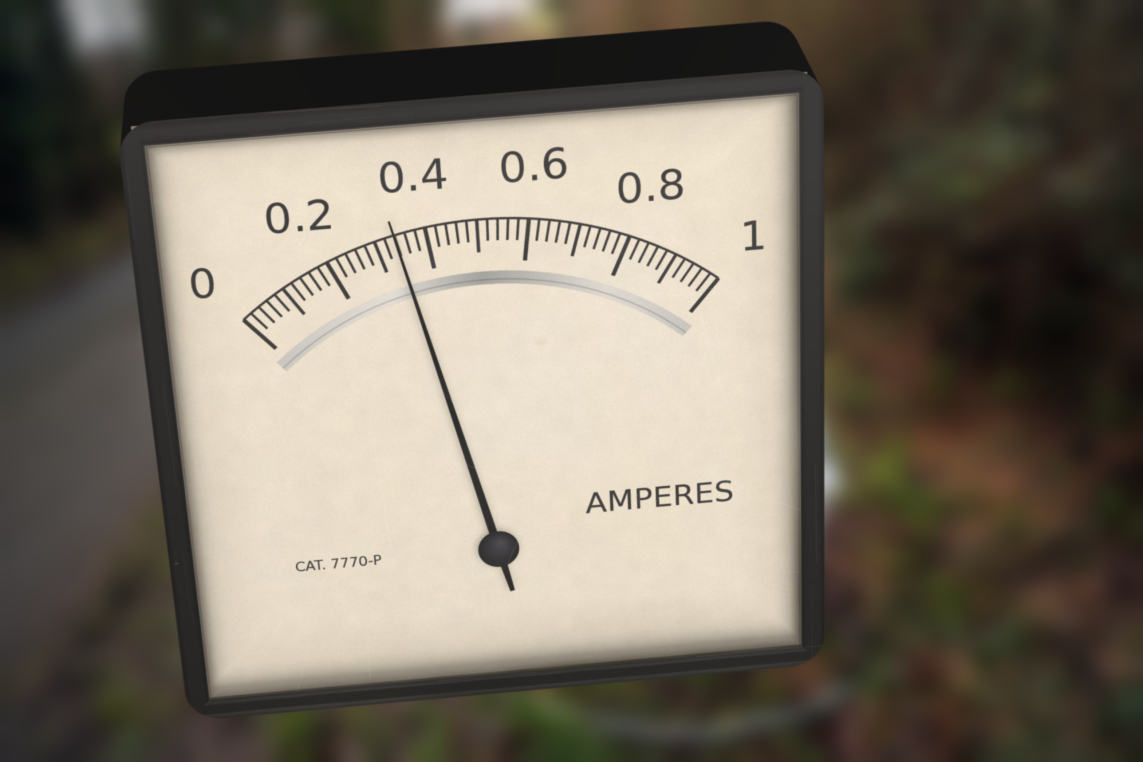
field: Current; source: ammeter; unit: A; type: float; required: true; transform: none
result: 0.34 A
